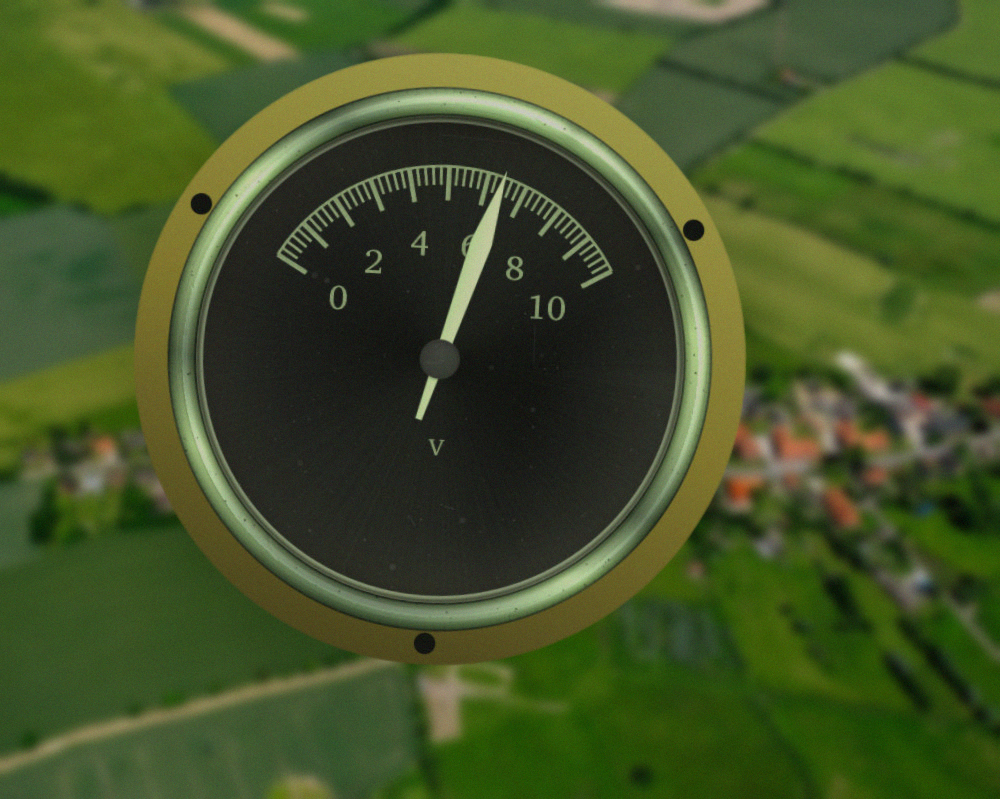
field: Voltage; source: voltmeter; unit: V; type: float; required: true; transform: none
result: 6.4 V
